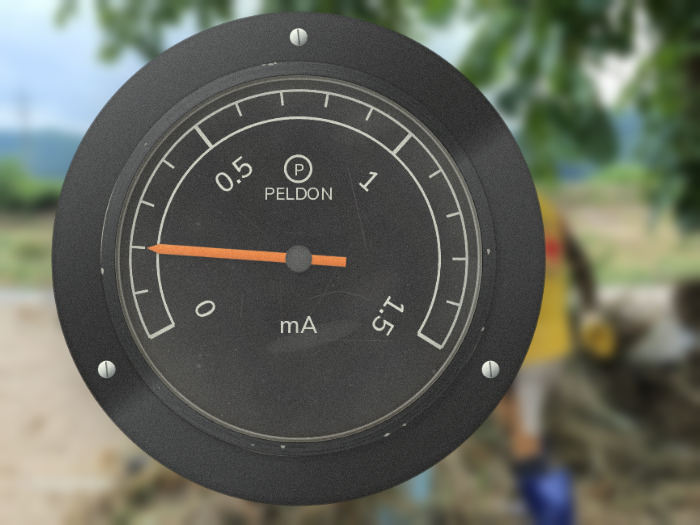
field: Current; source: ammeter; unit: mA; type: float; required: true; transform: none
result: 0.2 mA
